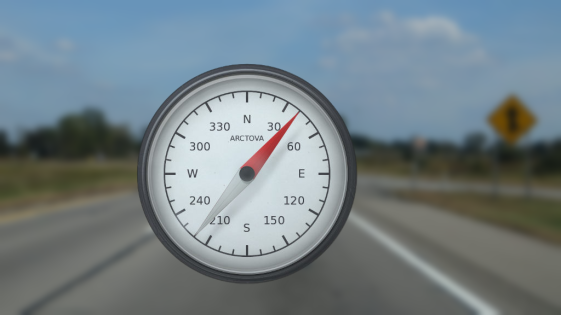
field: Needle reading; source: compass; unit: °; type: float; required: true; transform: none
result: 40 °
